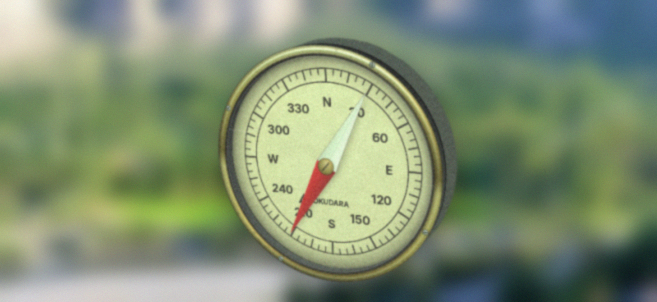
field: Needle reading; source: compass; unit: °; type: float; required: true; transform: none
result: 210 °
